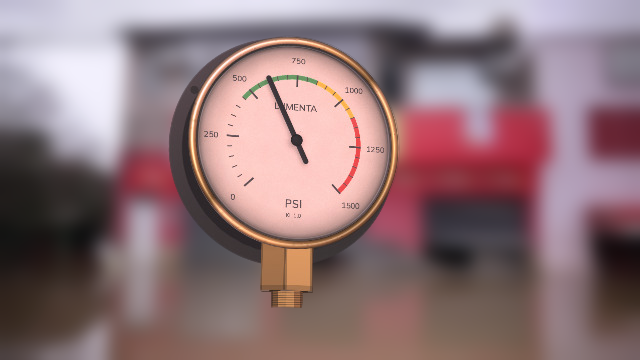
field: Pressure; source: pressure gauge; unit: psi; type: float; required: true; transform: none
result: 600 psi
